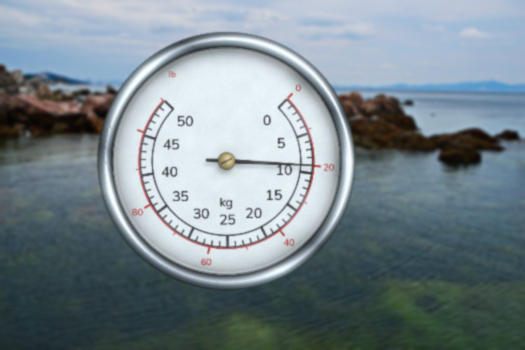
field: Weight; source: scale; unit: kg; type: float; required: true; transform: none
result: 9 kg
